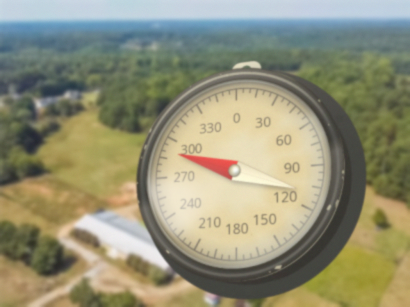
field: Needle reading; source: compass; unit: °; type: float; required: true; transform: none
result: 290 °
